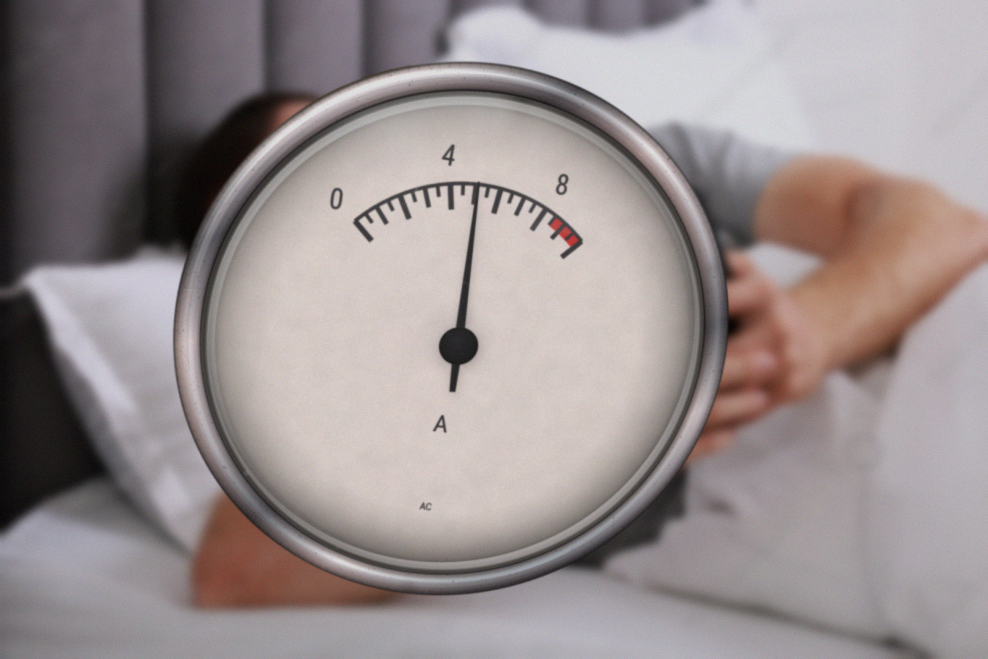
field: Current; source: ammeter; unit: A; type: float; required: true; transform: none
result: 5 A
